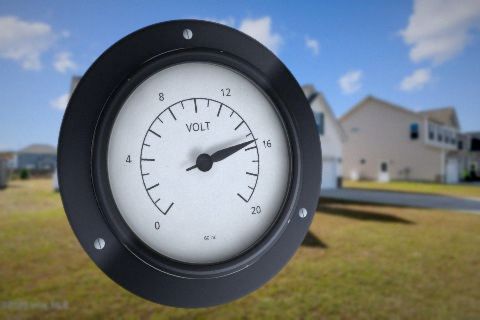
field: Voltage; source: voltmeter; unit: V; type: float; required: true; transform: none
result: 15.5 V
